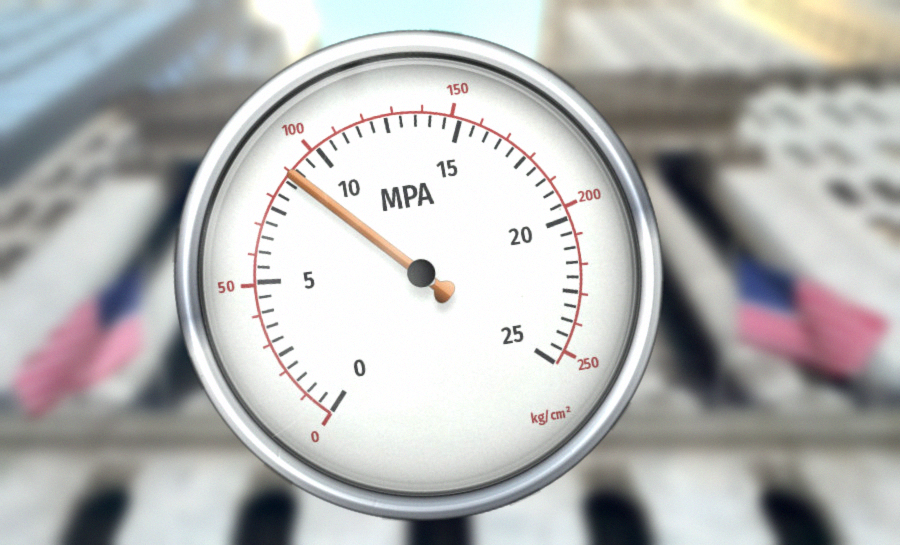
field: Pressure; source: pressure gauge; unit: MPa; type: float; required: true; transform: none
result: 8.75 MPa
